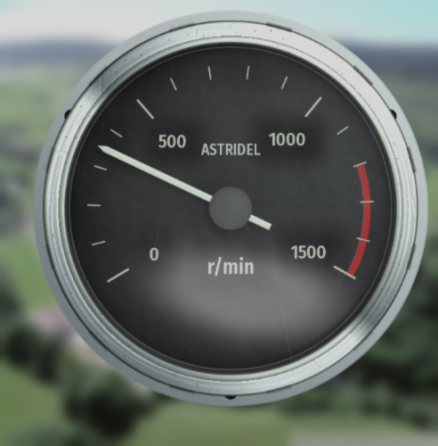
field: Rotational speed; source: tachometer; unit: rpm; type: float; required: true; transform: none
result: 350 rpm
